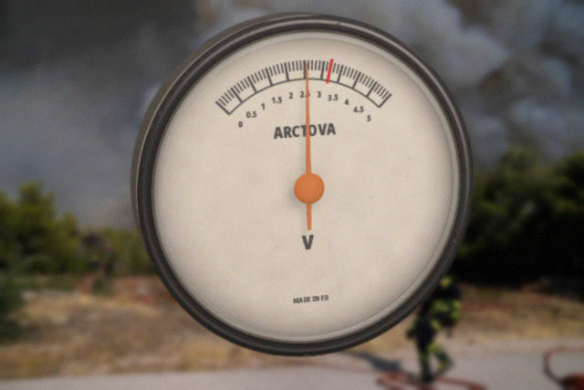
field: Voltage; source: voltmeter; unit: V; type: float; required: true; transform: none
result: 2.5 V
